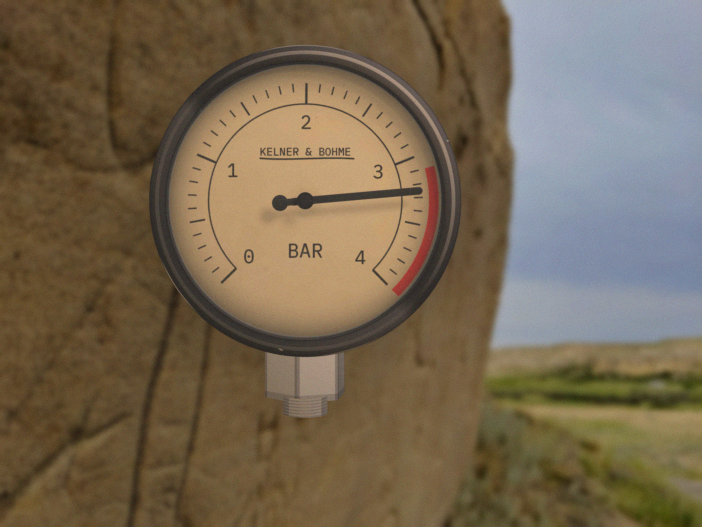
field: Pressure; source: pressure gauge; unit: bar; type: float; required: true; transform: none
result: 3.25 bar
